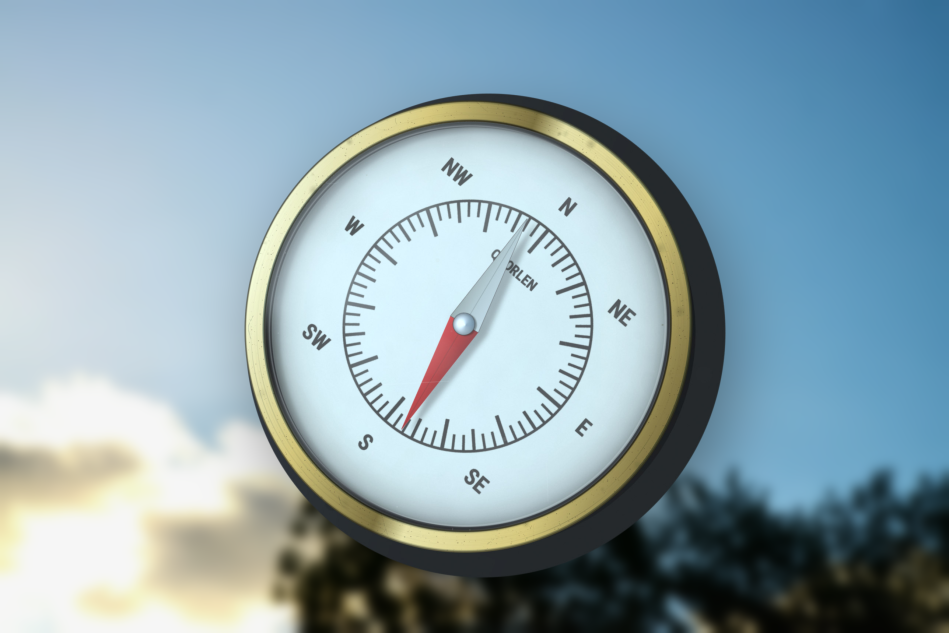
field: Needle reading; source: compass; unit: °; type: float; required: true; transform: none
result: 170 °
